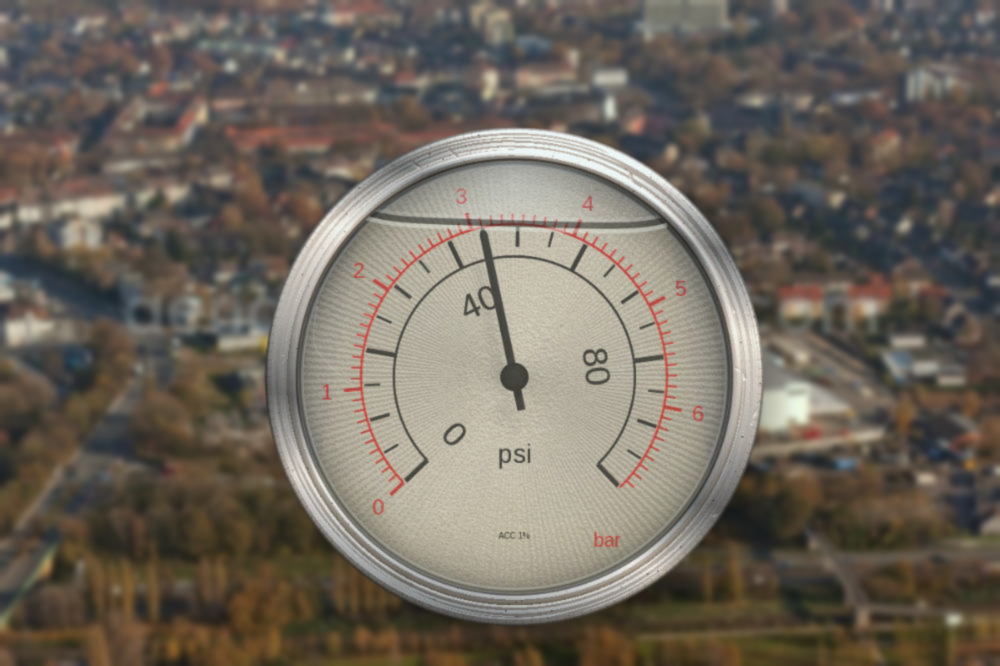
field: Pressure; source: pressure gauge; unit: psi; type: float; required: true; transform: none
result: 45 psi
